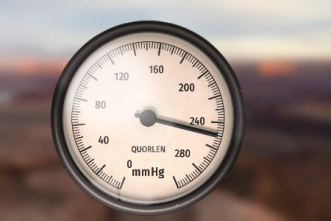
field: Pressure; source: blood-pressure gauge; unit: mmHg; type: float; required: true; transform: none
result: 250 mmHg
